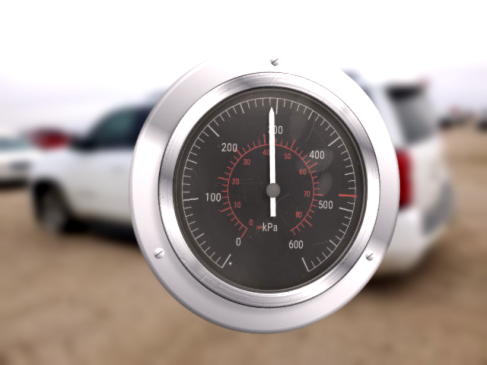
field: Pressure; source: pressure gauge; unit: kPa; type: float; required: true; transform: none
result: 290 kPa
